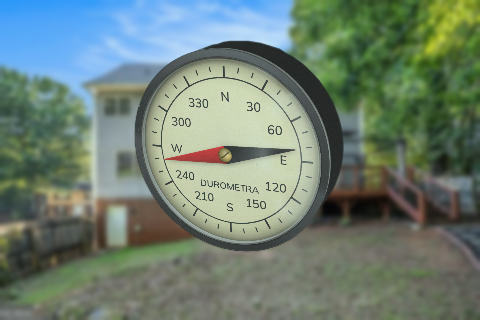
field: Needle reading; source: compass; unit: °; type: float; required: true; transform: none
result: 260 °
